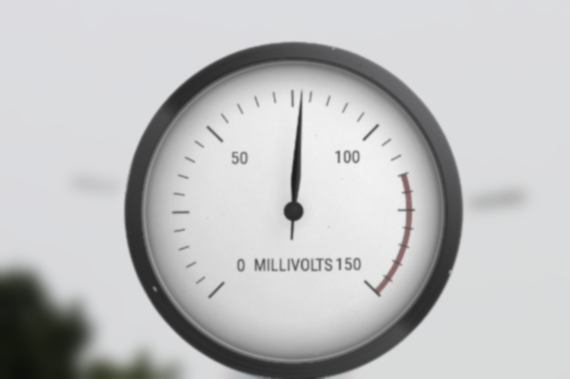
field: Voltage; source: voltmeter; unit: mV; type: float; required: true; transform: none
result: 77.5 mV
